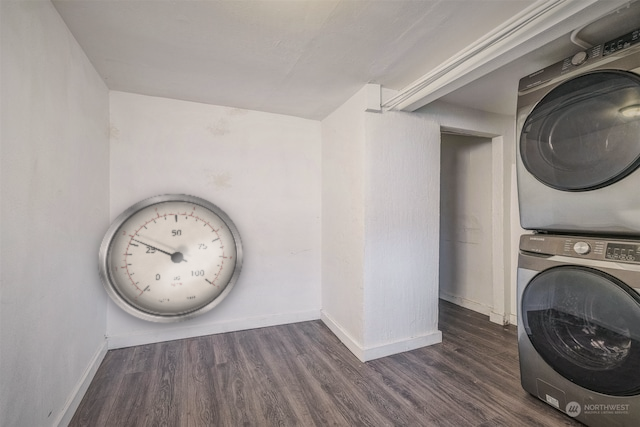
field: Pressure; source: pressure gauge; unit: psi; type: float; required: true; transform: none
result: 27.5 psi
